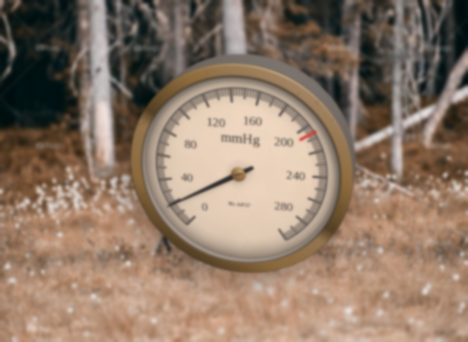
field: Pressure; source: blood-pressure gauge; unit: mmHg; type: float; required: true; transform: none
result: 20 mmHg
